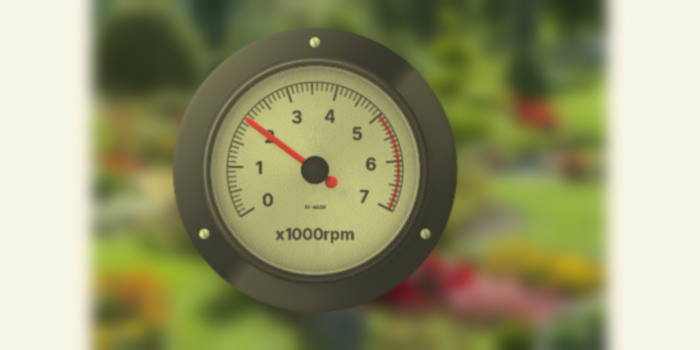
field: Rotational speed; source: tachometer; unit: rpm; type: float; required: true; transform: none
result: 2000 rpm
